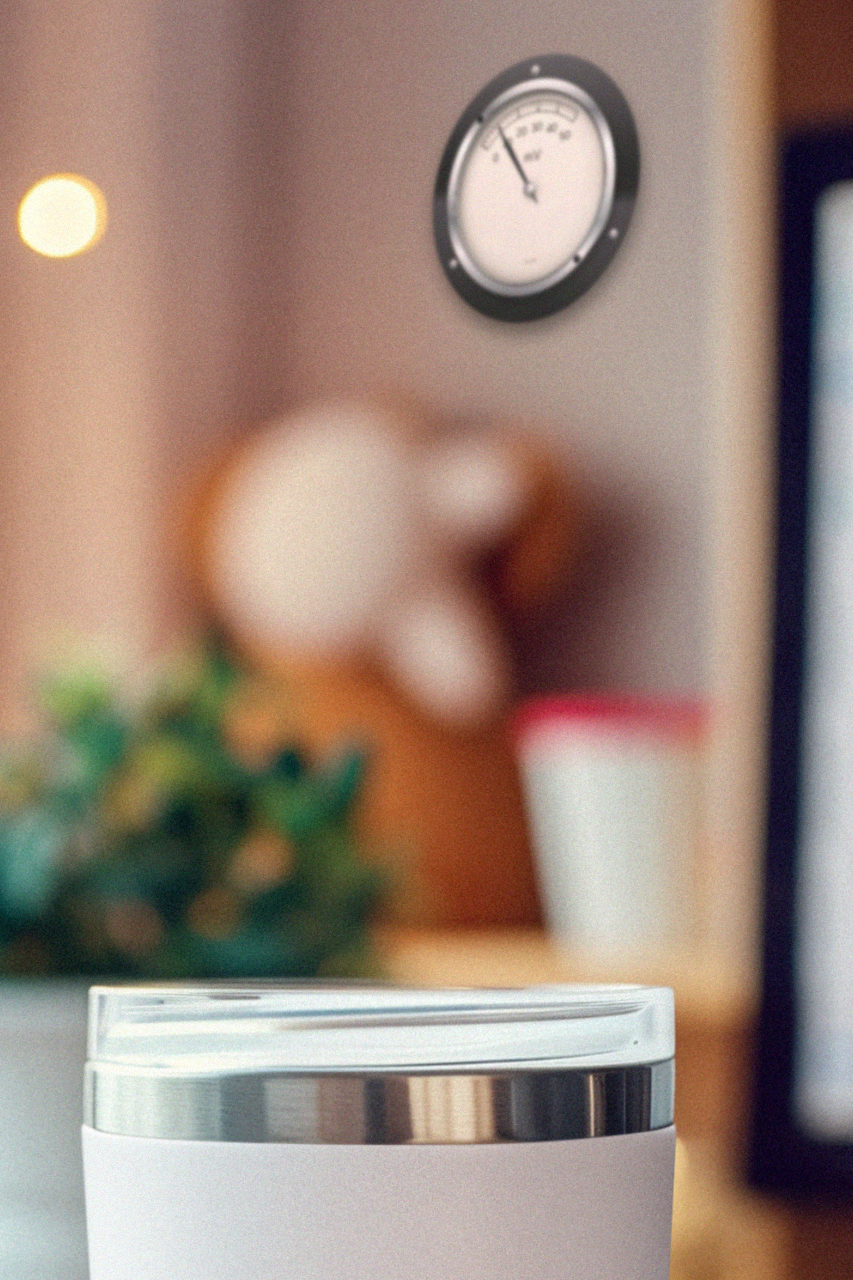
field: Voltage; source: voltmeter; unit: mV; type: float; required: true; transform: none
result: 10 mV
